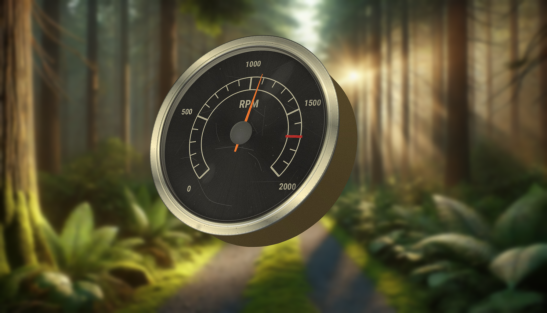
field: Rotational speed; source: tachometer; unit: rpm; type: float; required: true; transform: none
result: 1100 rpm
